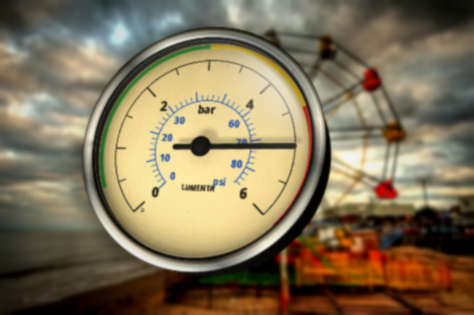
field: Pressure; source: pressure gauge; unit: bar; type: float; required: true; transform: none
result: 5 bar
